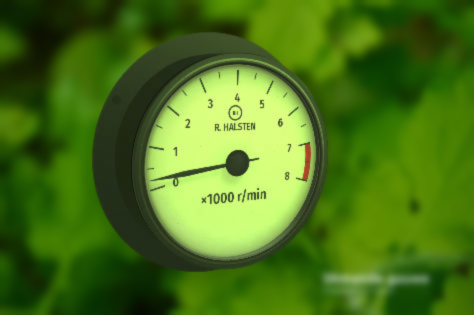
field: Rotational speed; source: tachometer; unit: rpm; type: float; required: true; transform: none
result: 250 rpm
